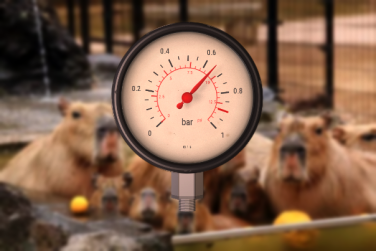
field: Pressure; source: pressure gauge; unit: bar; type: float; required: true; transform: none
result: 0.65 bar
